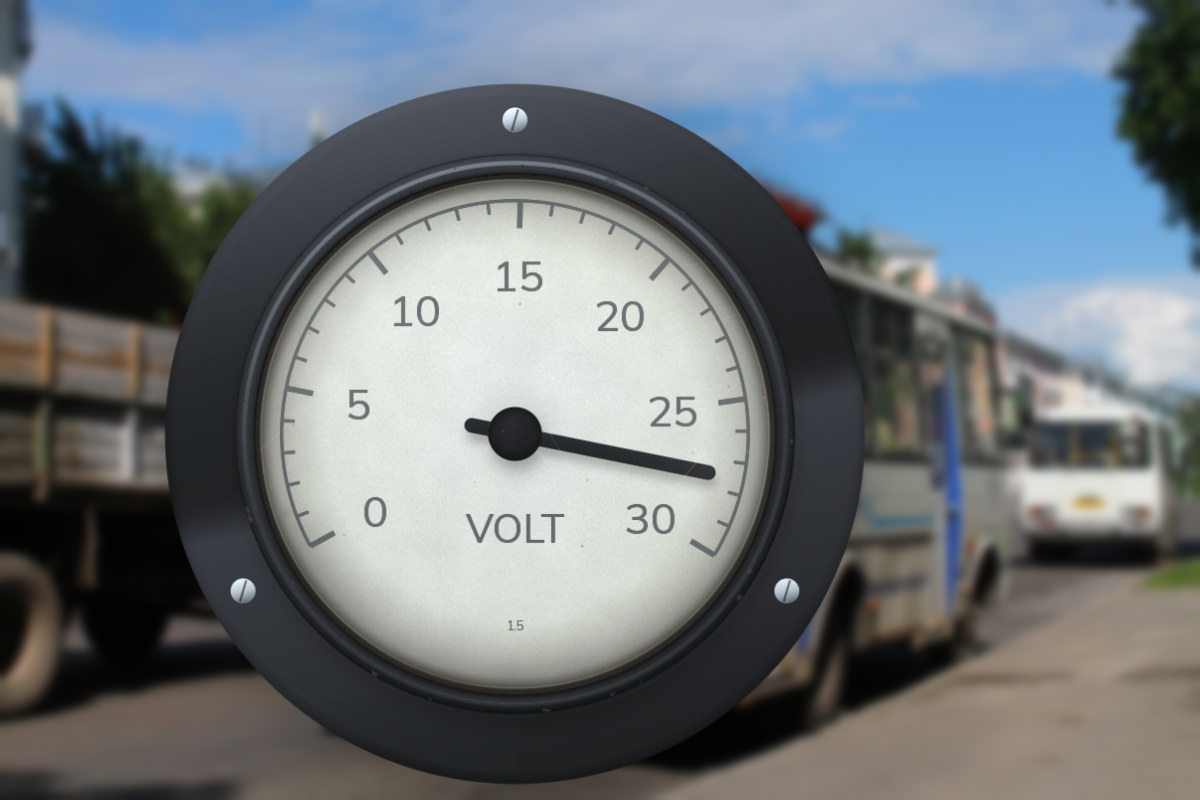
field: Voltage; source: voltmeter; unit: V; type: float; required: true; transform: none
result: 27.5 V
